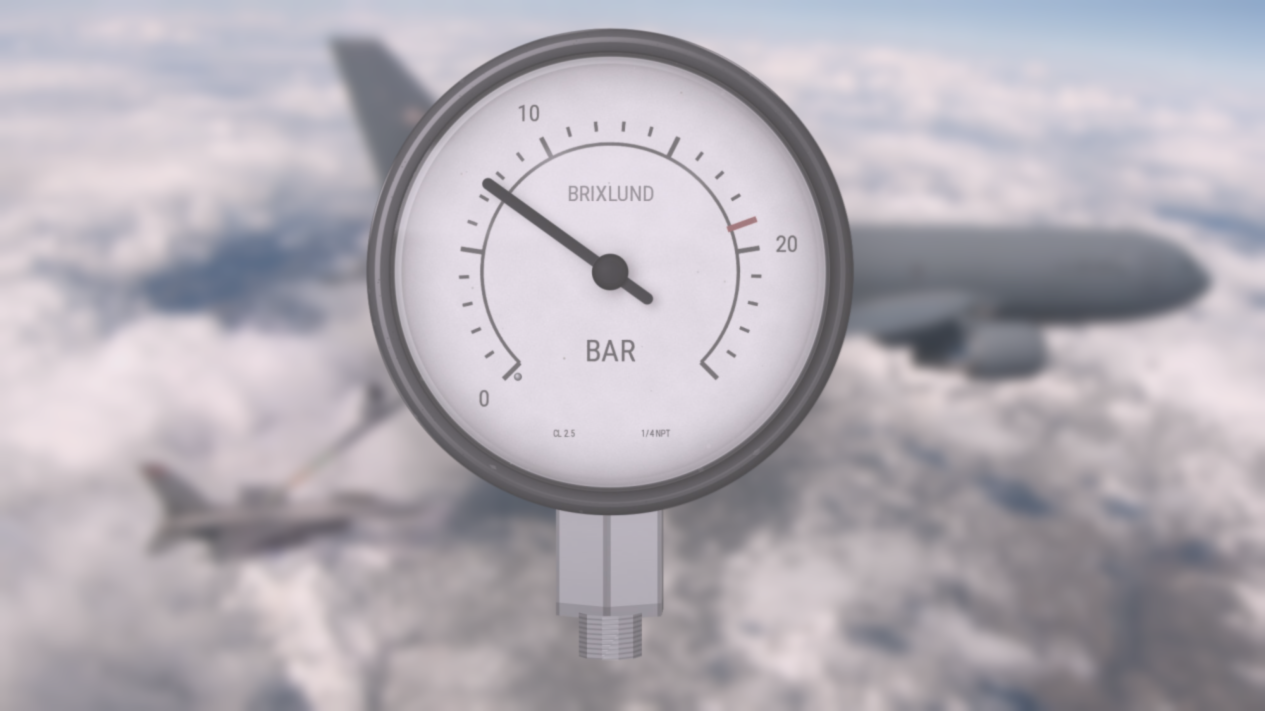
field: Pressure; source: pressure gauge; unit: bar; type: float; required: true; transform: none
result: 7.5 bar
